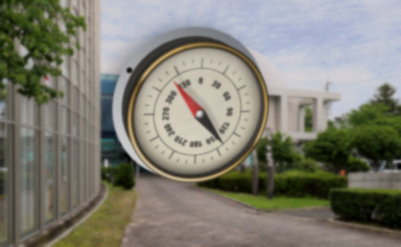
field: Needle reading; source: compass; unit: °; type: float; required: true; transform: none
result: 320 °
